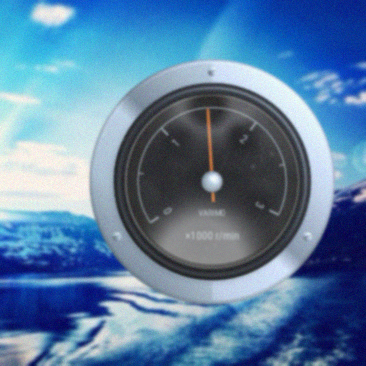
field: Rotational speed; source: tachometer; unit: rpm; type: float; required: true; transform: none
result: 1500 rpm
